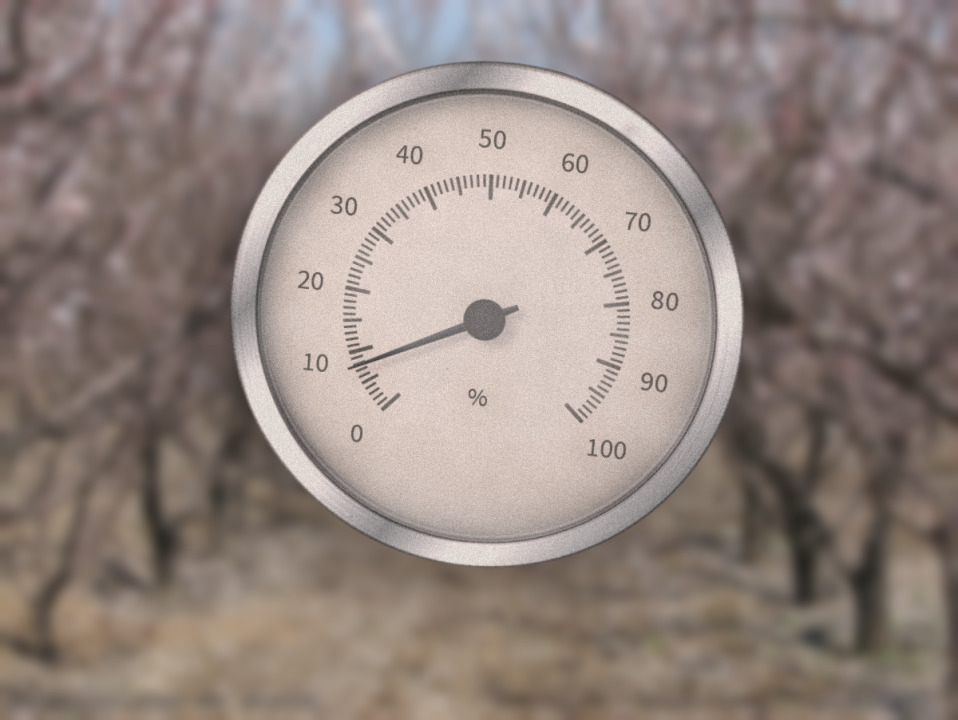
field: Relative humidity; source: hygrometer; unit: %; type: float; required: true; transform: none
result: 8 %
